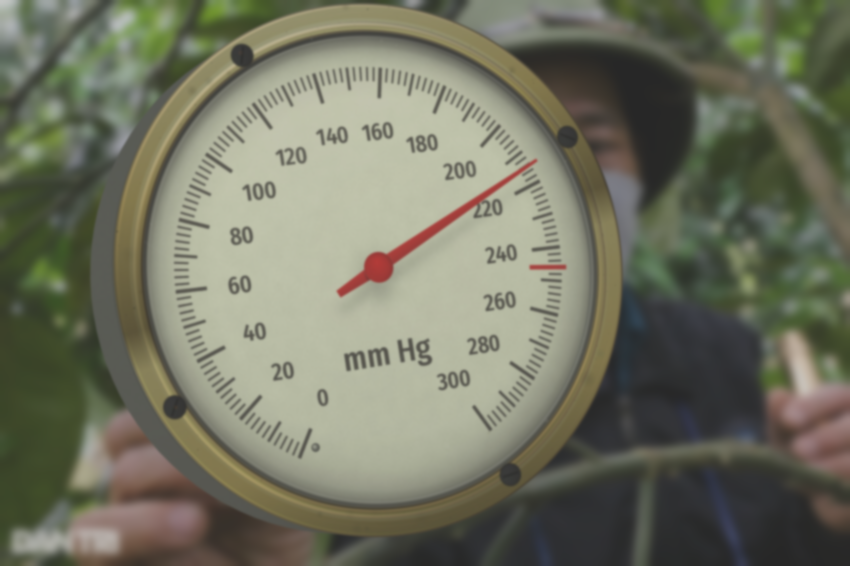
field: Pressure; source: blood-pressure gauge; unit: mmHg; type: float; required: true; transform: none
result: 214 mmHg
